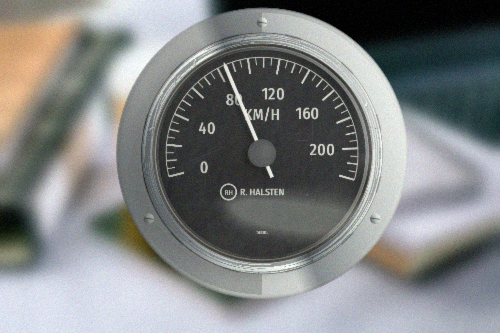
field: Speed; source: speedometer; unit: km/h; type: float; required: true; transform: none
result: 85 km/h
